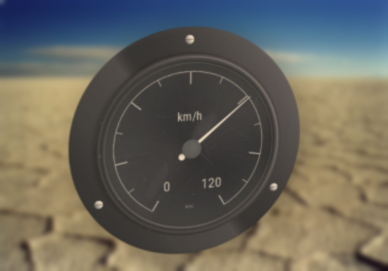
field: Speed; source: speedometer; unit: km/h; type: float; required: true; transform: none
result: 80 km/h
